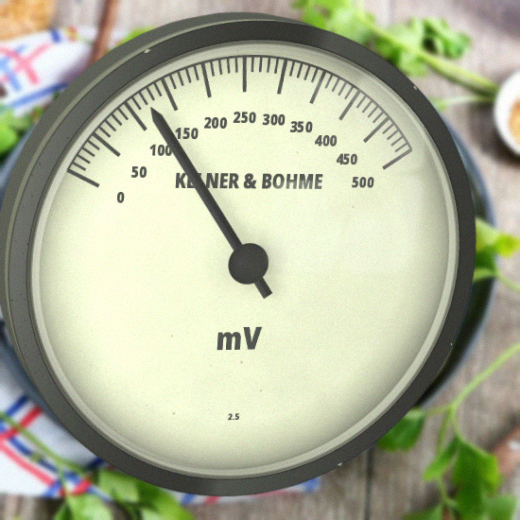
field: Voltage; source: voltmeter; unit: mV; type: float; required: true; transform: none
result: 120 mV
